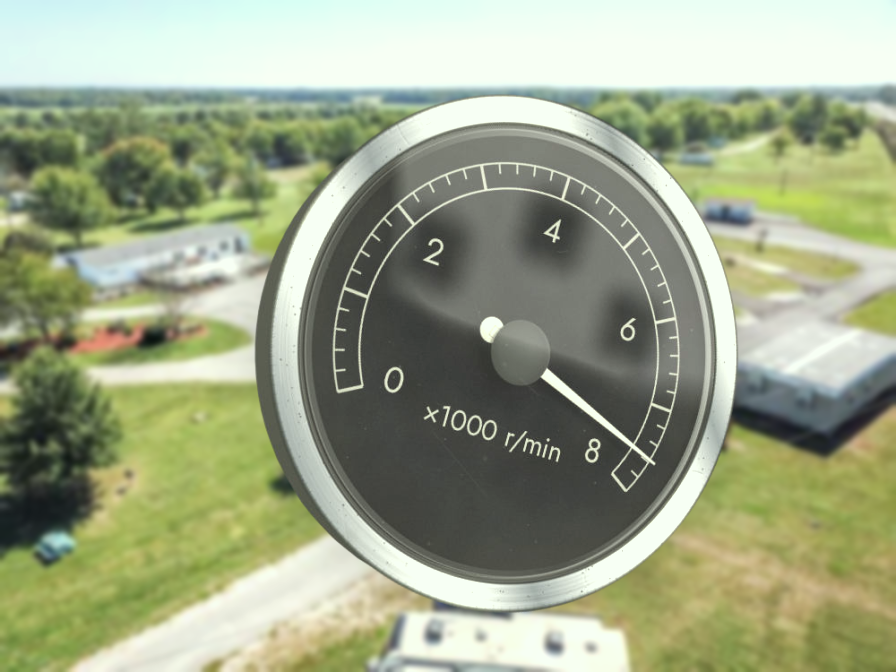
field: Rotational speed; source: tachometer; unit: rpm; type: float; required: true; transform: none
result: 7600 rpm
